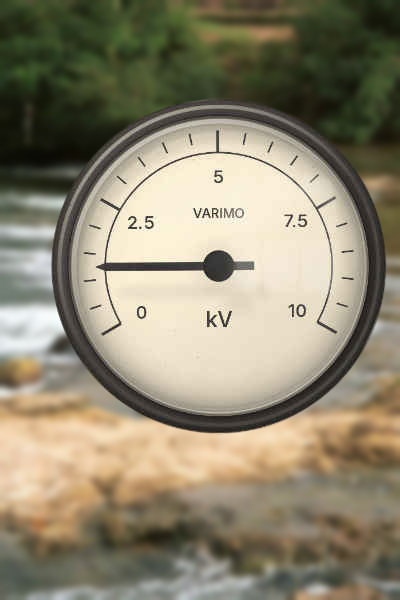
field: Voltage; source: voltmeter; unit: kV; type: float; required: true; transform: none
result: 1.25 kV
